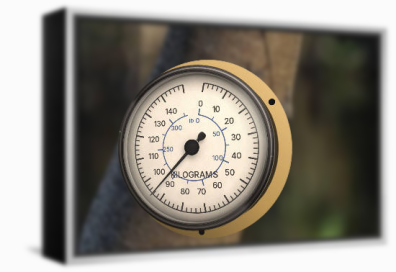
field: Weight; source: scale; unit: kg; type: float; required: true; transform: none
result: 94 kg
